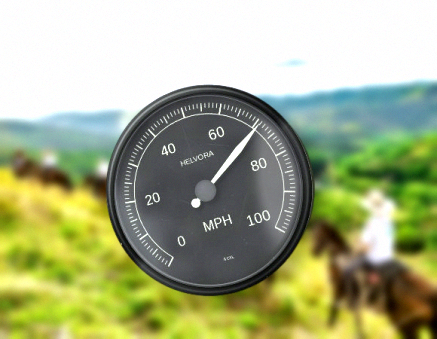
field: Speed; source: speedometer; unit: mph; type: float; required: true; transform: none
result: 71 mph
